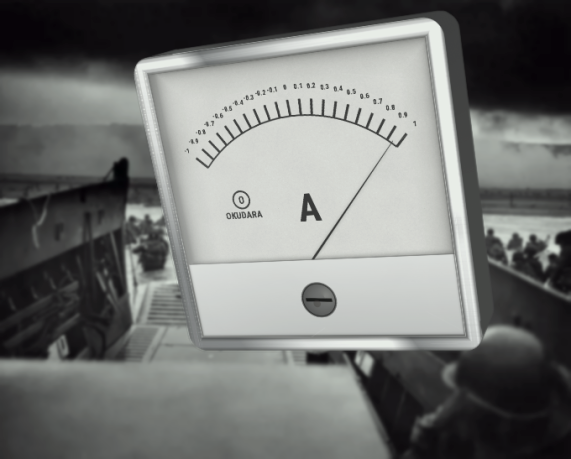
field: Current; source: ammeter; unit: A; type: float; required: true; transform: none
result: 0.95 A
